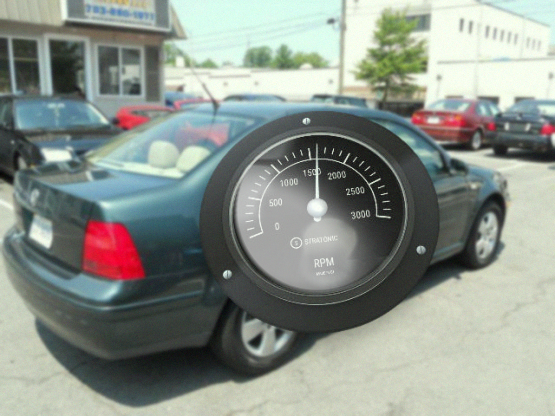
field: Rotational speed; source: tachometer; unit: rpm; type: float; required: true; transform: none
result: 1600 rpm
